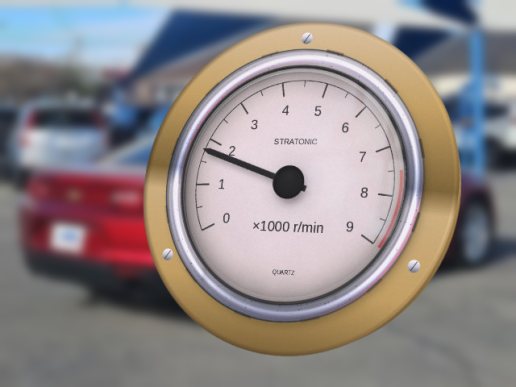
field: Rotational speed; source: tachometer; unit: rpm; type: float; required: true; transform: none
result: 1750 rpm
